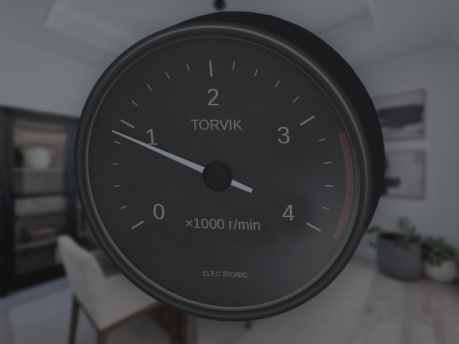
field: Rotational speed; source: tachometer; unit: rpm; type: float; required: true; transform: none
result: 900 rpm
